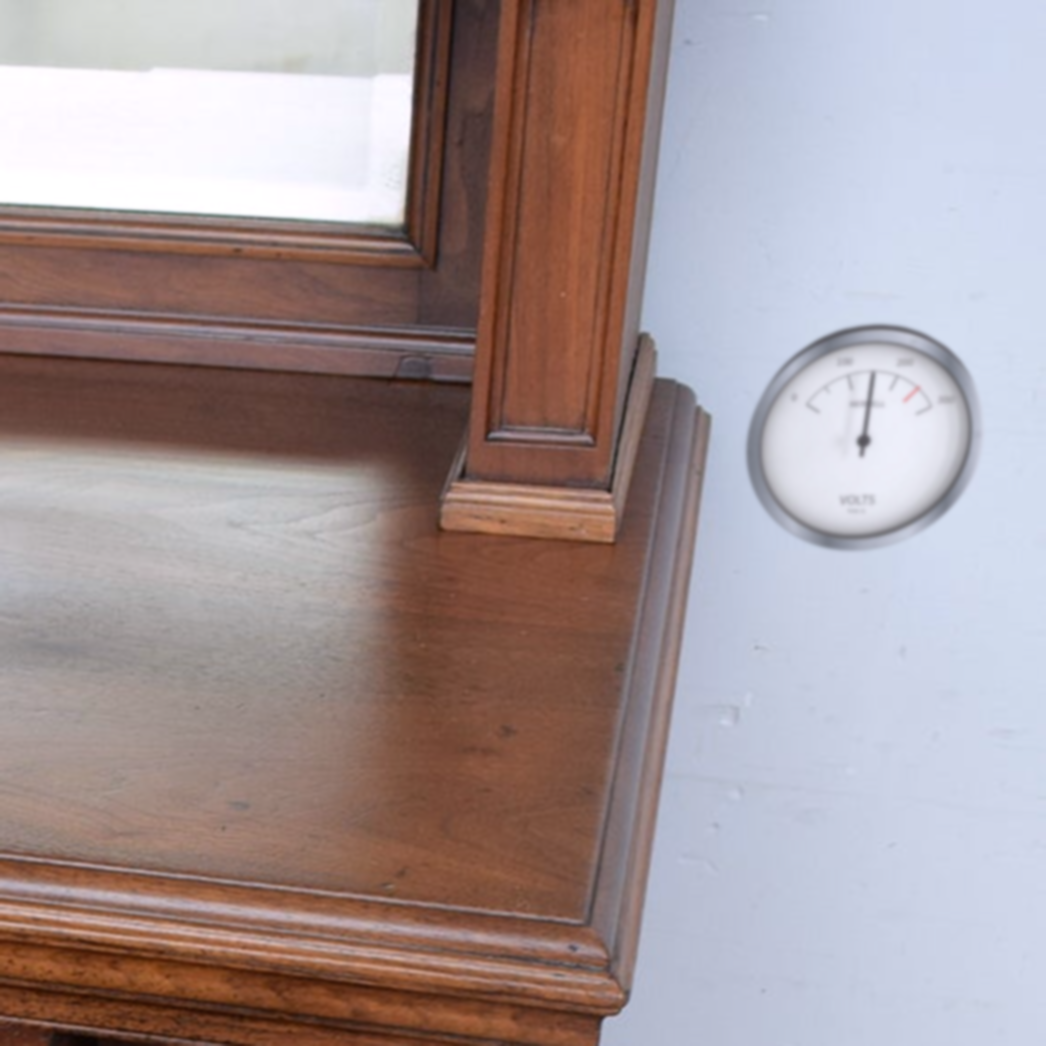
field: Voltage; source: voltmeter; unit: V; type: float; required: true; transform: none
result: 150 V
